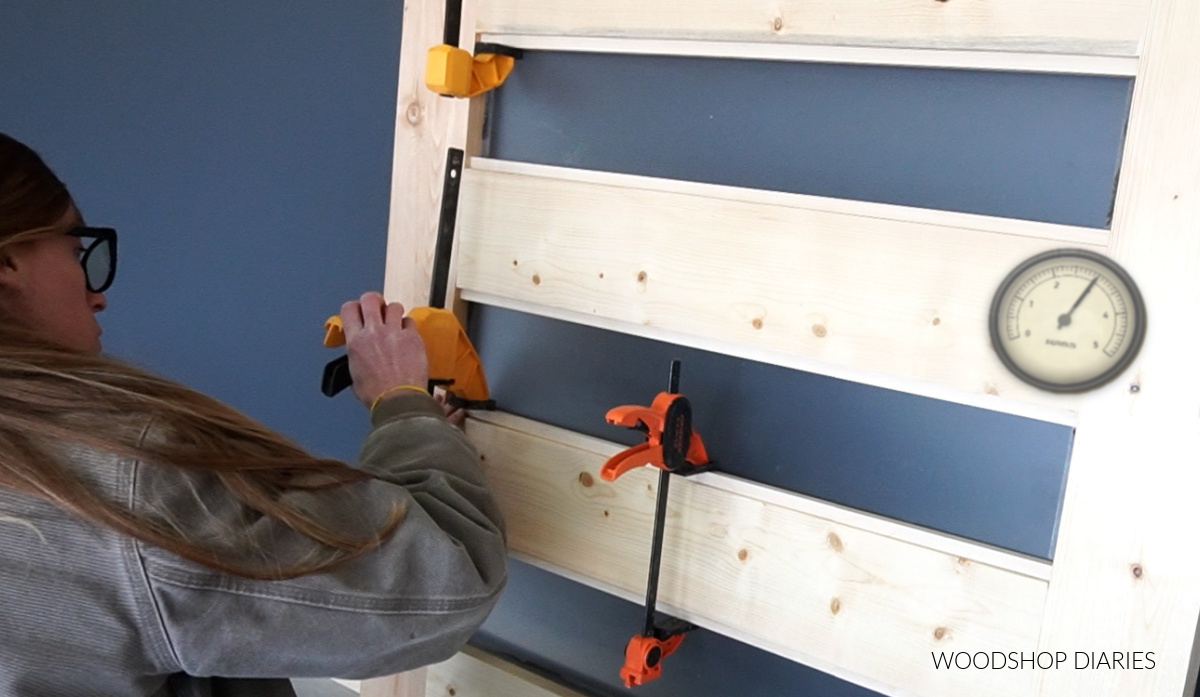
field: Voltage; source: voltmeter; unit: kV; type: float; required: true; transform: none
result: 3 kV
